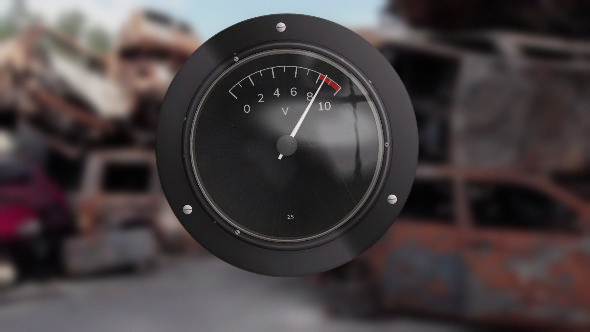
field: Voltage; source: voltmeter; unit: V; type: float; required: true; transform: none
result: 8.5 V
